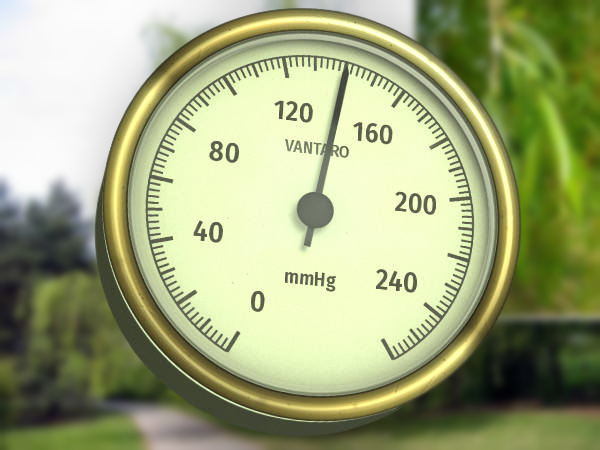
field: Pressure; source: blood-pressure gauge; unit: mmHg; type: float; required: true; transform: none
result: 140 mmHg
